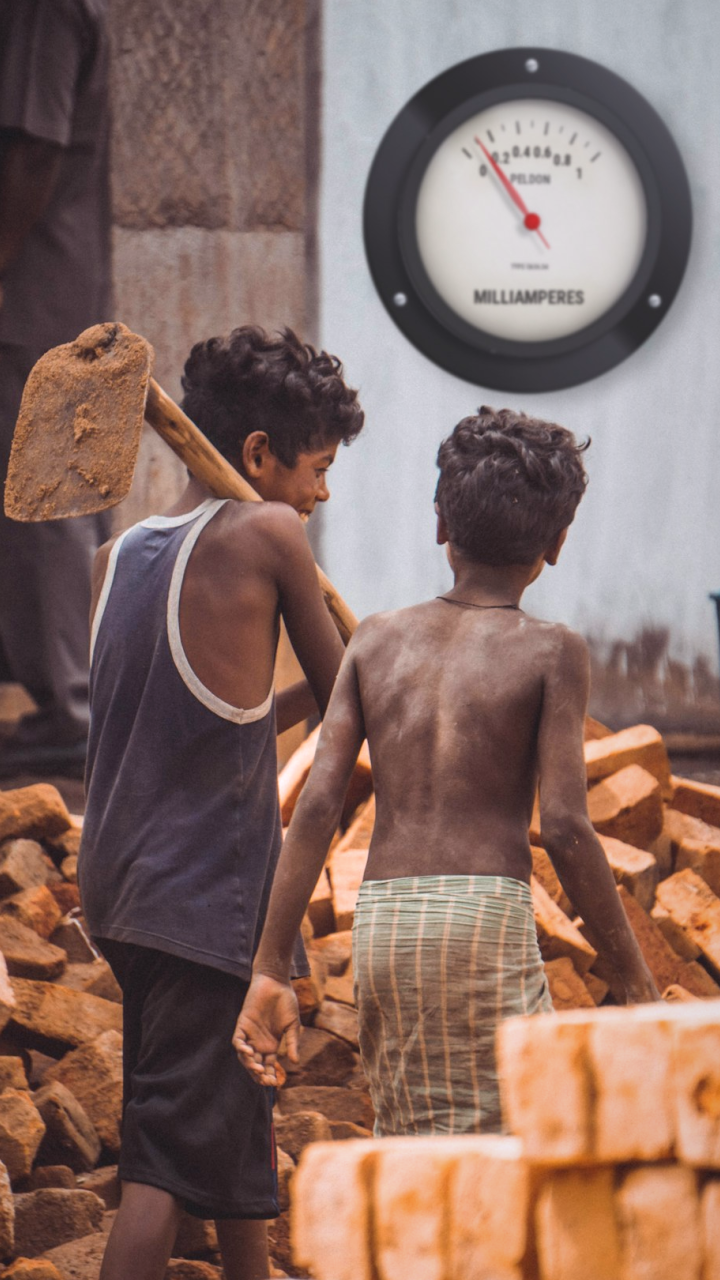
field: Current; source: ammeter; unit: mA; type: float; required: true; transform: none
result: 0.1 mA
